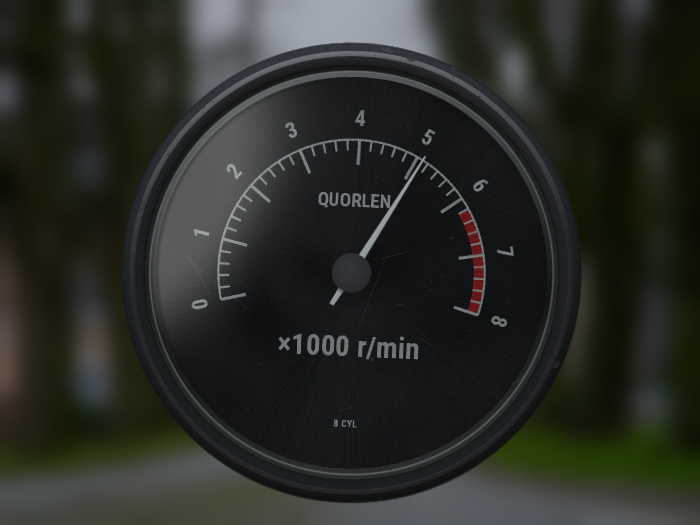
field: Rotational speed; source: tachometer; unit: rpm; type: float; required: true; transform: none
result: 5100 rpm
